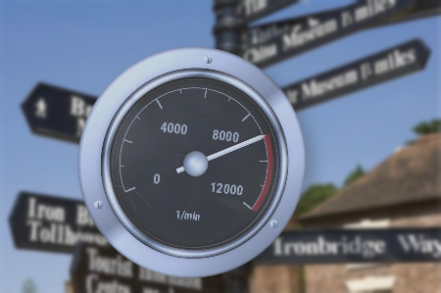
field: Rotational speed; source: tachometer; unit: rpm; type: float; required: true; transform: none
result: 9000 rpm
